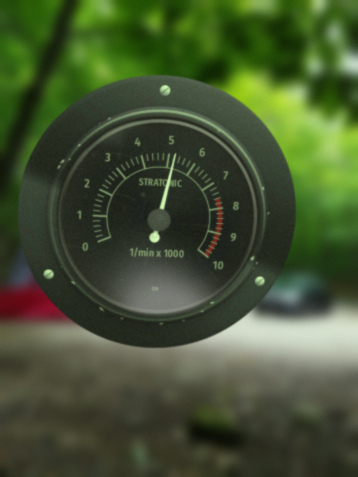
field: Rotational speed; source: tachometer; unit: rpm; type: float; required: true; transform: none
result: 5200 rpm
